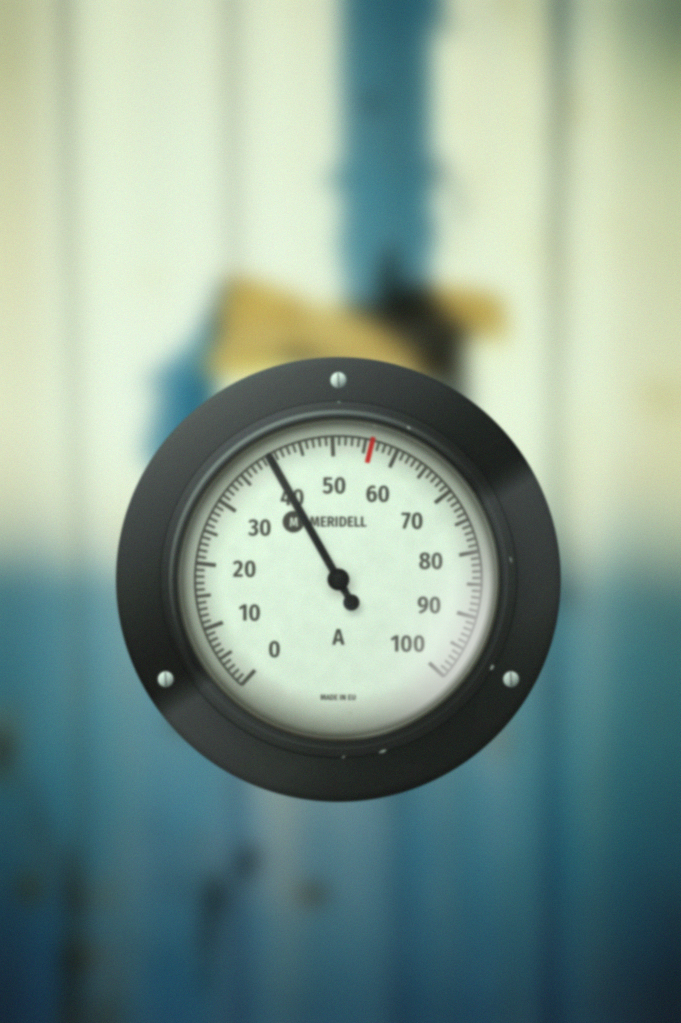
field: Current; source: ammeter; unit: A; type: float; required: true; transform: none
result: 40 A
